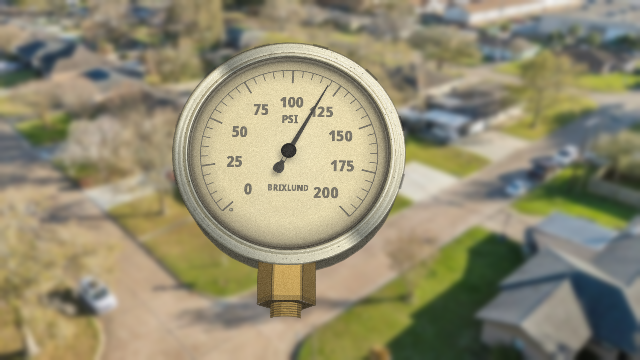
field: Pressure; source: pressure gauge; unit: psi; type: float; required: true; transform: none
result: 120 psi
